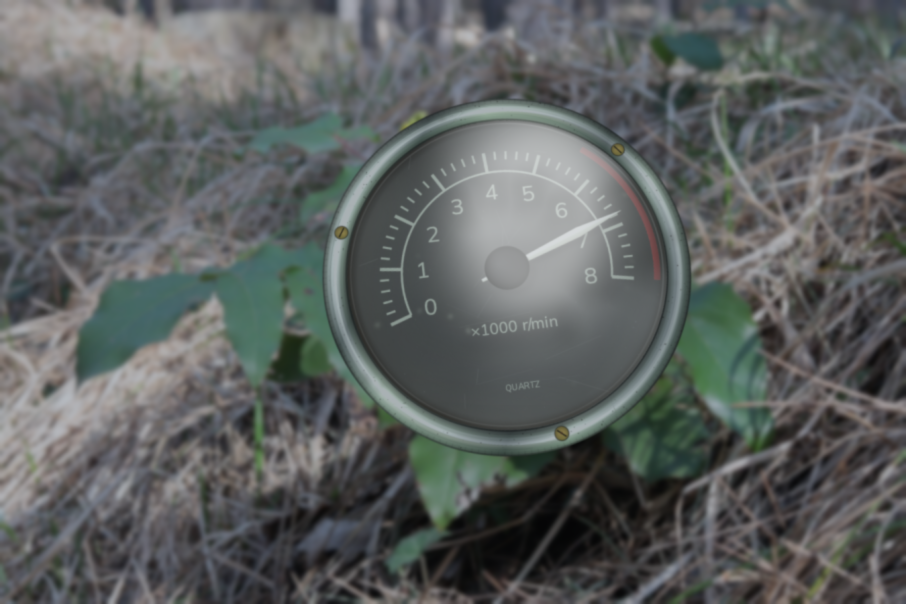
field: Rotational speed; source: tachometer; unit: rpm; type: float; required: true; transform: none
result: 6800 rpm
